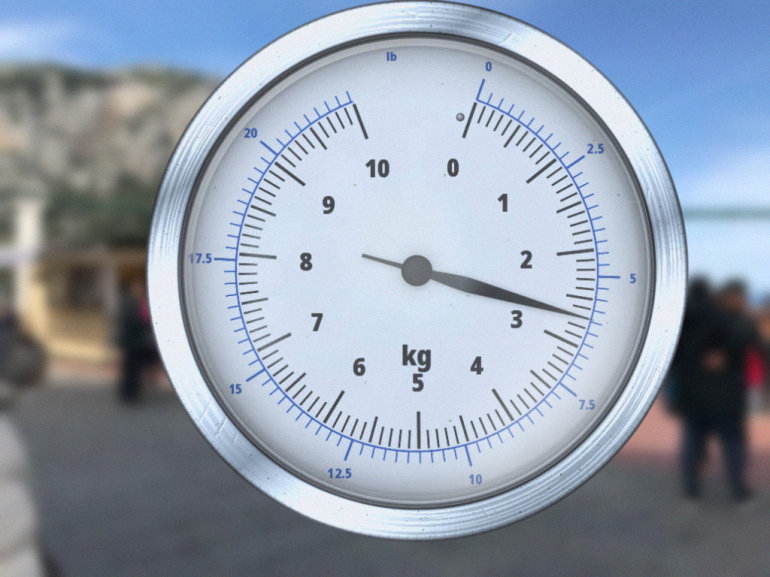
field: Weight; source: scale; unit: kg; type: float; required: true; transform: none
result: 2.7 kg
